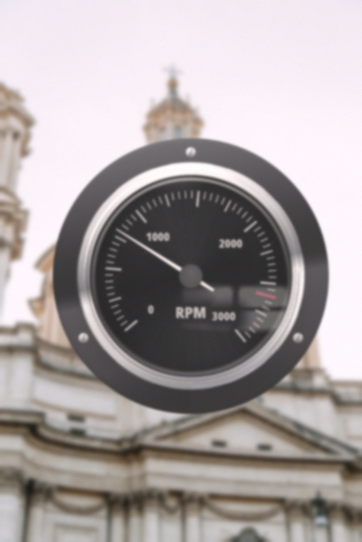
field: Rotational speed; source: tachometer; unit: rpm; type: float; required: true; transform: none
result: 800 rpm
